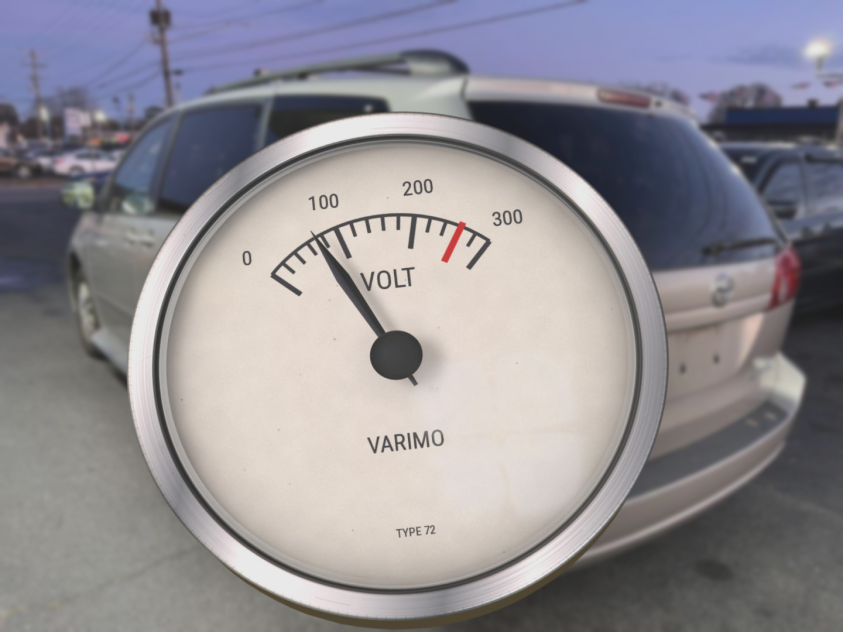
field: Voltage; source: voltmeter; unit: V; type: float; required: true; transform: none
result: 70 V
